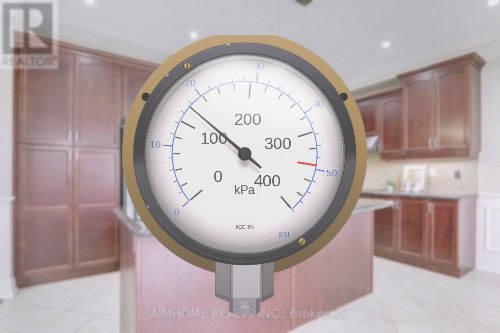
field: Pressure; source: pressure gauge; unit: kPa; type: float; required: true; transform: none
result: 120 kPa
